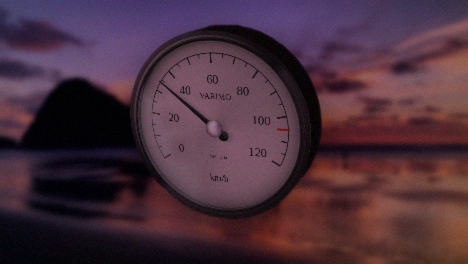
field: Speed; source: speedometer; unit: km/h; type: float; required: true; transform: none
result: 35 km/h
